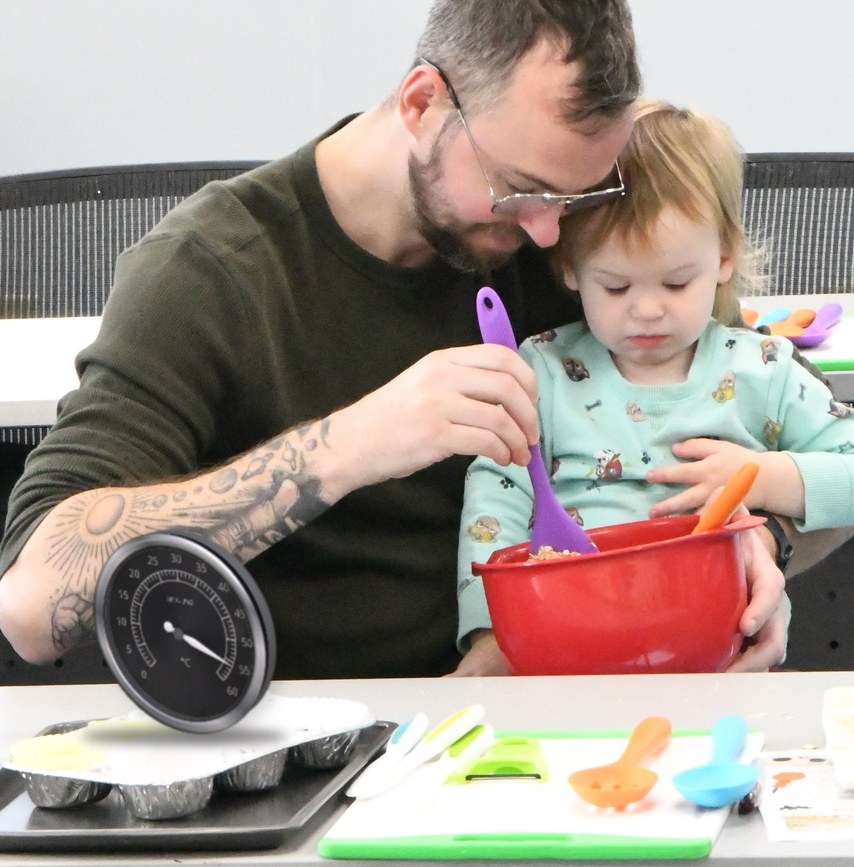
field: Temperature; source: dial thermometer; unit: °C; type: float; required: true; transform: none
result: 55 °C
